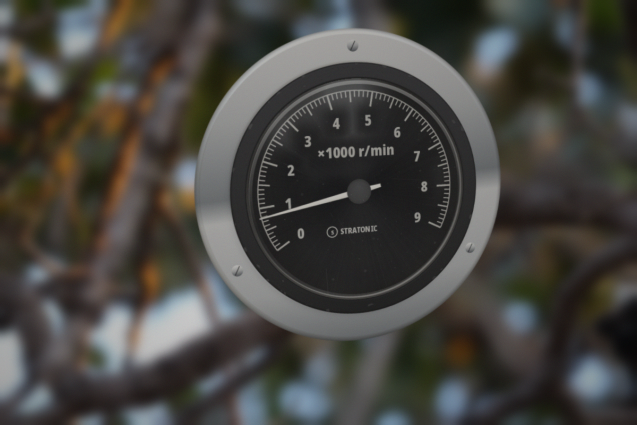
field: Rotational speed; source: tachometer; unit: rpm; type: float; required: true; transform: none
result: 800 rpm
